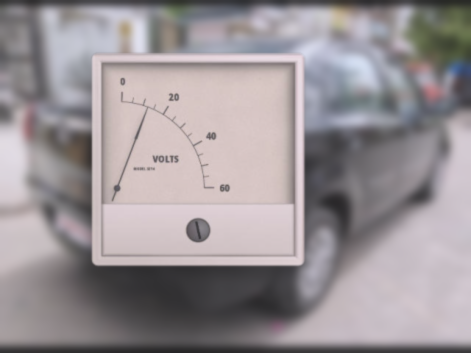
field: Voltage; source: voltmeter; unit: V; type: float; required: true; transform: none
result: 12.5 V
